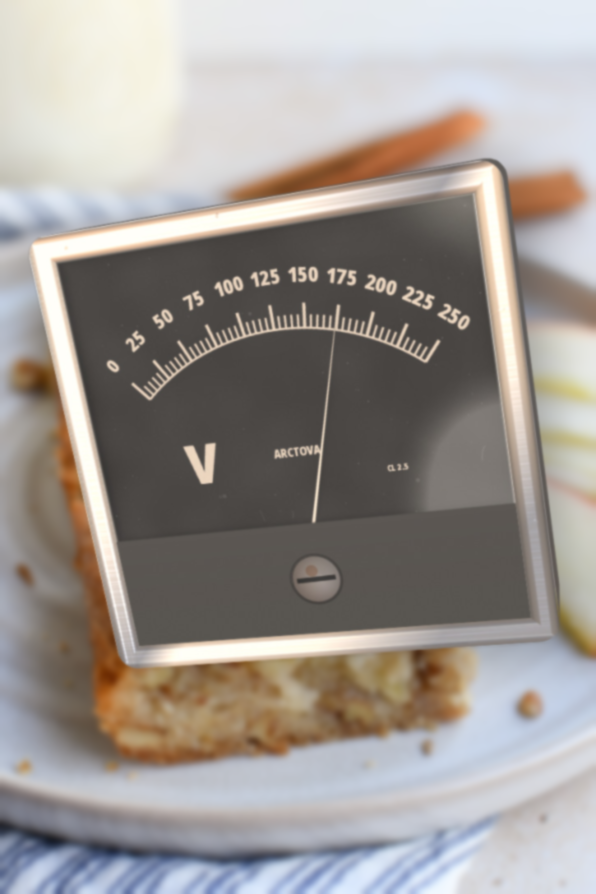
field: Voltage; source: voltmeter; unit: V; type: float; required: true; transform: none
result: 175 V
